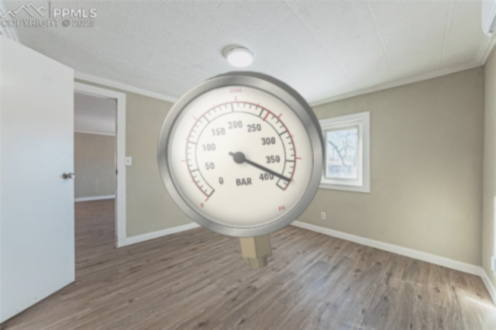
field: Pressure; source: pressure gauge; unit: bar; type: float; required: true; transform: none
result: 380 bar
